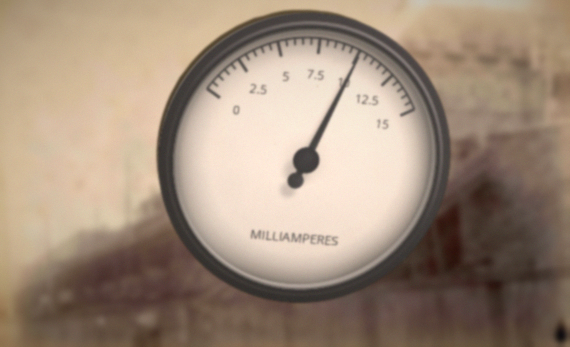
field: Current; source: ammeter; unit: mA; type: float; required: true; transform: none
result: 10 mA
